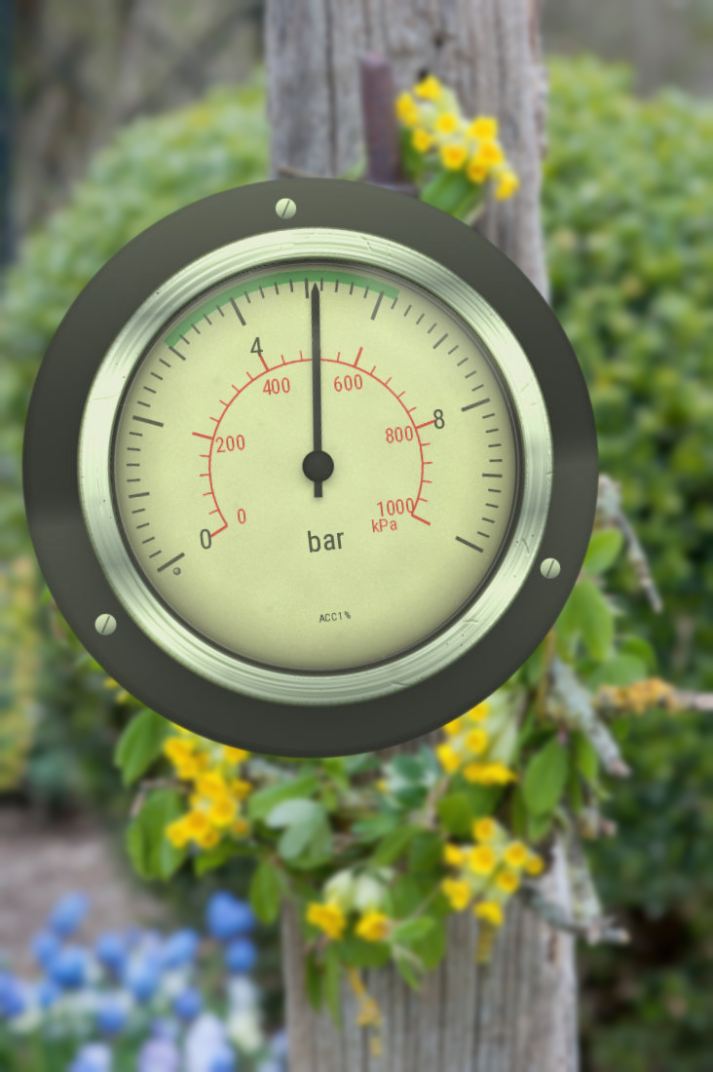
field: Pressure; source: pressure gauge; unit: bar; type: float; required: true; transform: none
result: 5.1 bar
